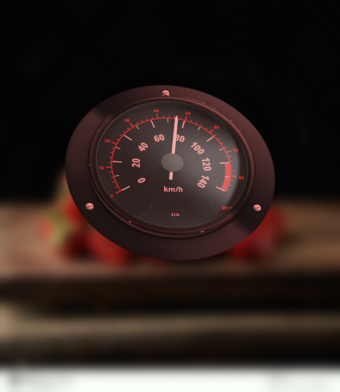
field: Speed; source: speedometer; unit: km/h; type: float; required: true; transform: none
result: 75 km/h
